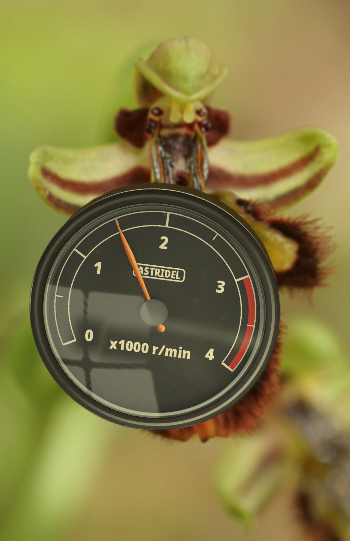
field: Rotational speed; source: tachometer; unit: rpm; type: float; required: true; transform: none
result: 1500 rpm
